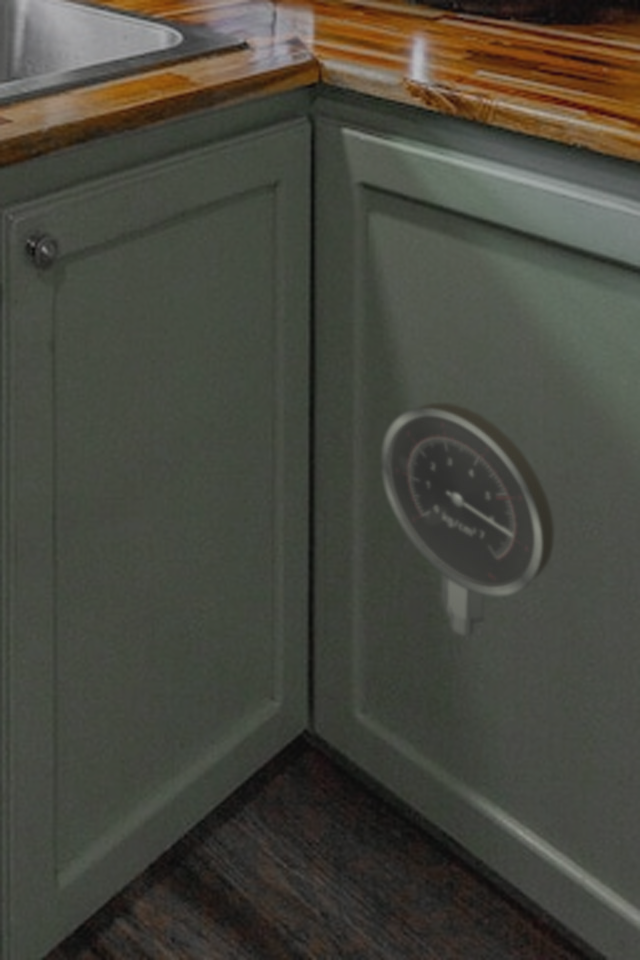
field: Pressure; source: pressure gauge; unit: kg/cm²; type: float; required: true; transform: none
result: 6 kg/cm²
